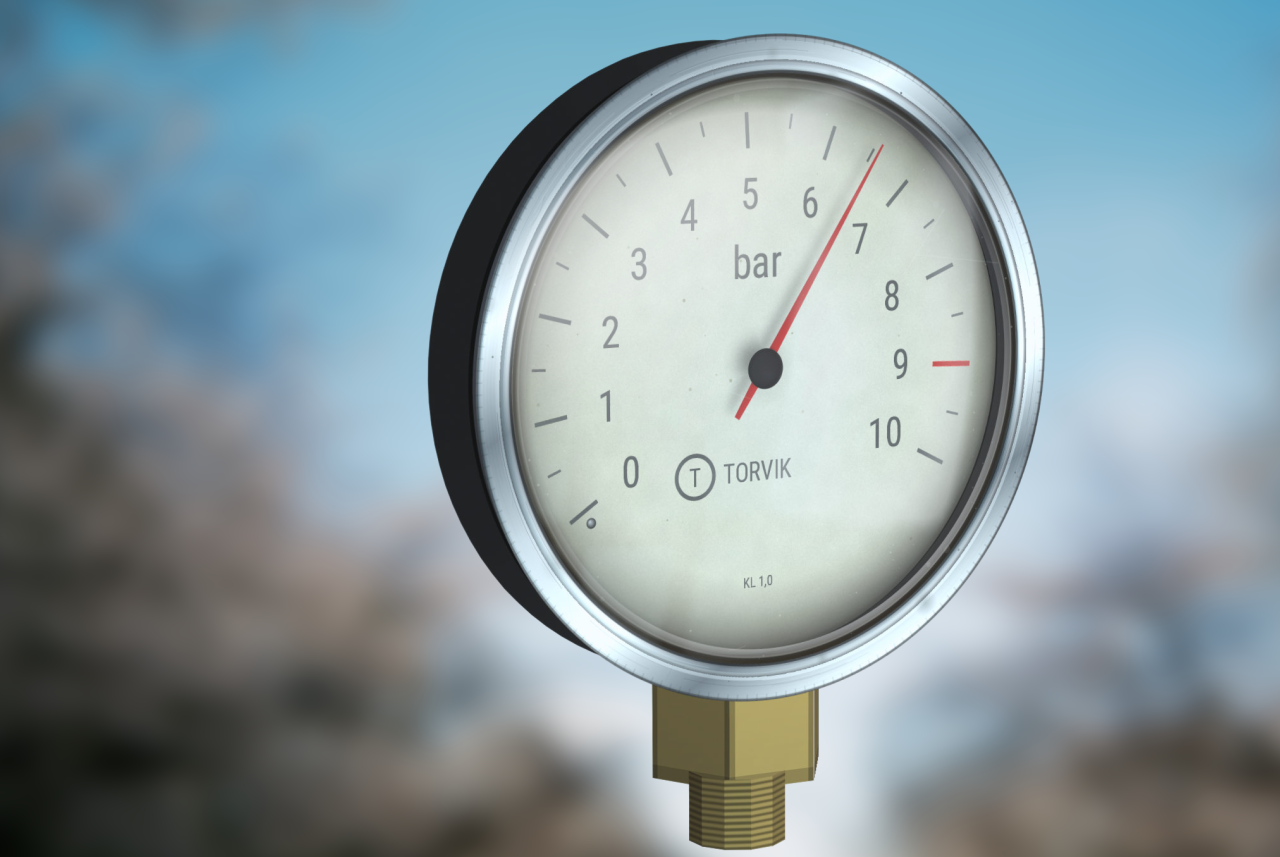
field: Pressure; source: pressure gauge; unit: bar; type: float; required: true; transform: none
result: 6.5 bar
